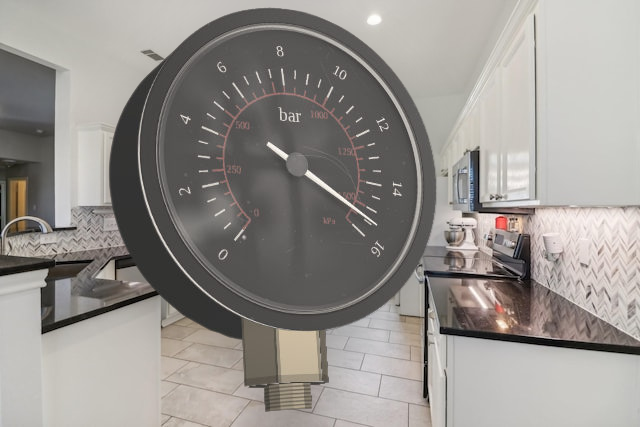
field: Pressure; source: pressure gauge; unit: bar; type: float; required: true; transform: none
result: 15.5 bar
